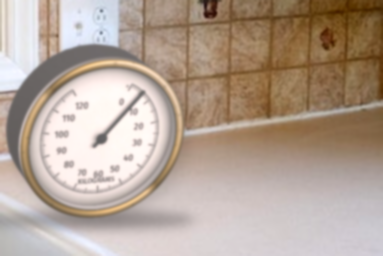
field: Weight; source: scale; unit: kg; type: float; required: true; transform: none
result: 5 kg
